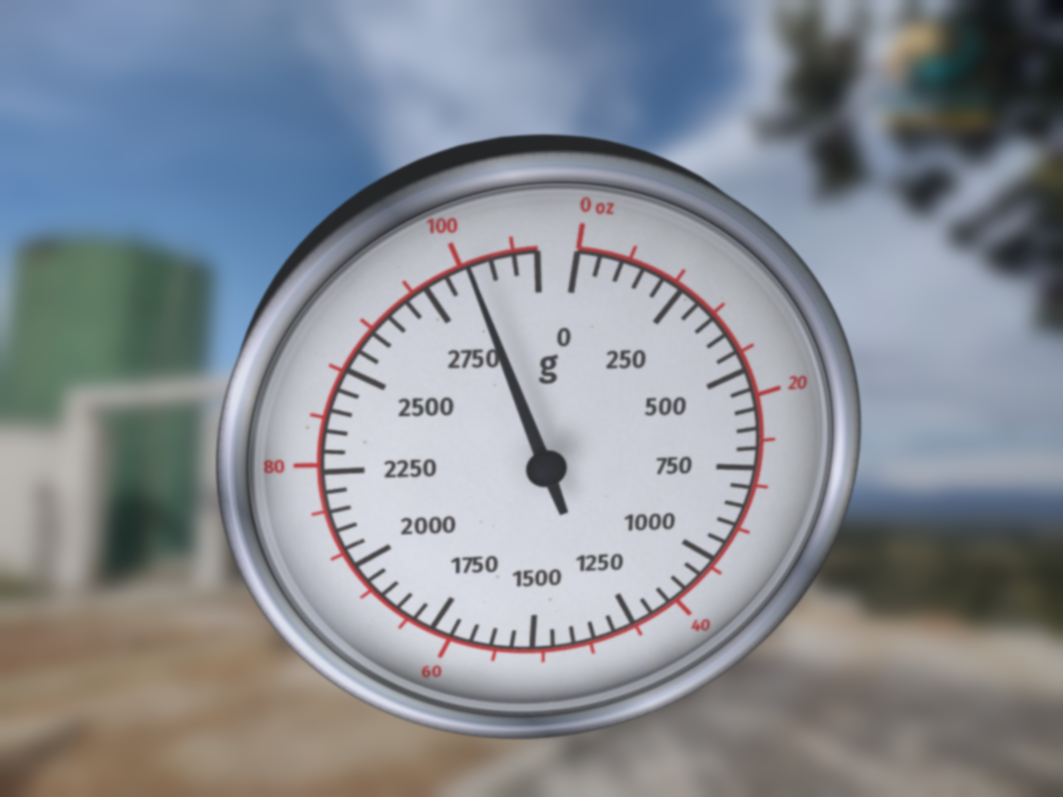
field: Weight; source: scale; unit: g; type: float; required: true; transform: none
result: 2850 g
